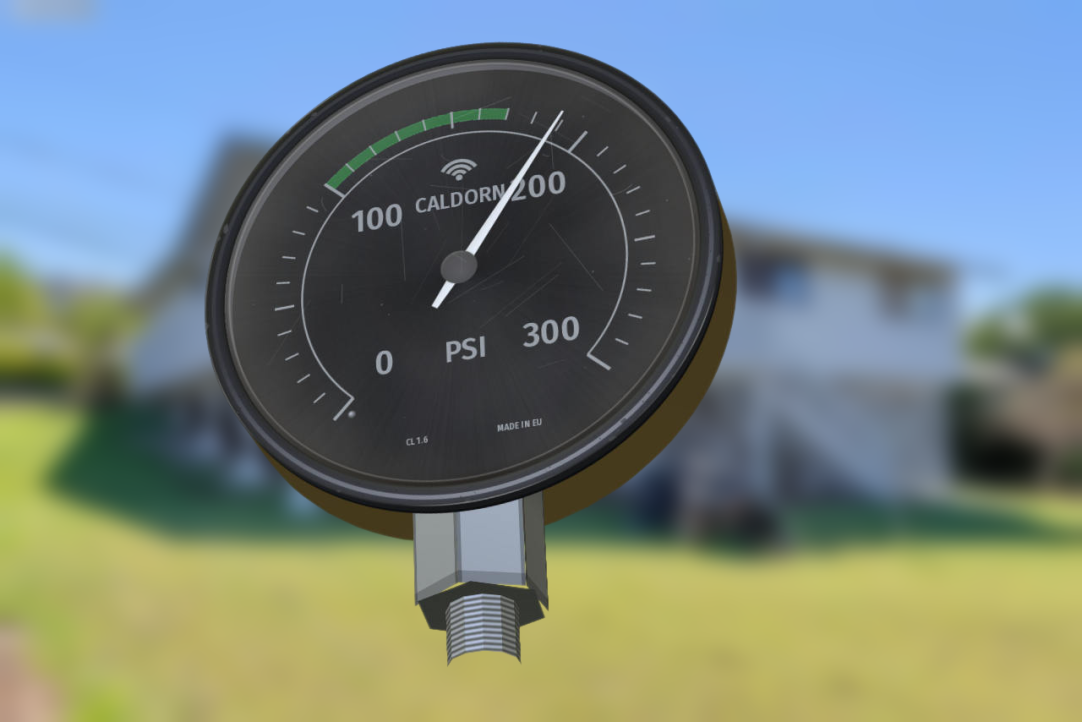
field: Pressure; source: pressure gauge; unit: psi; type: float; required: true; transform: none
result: 190 psi
